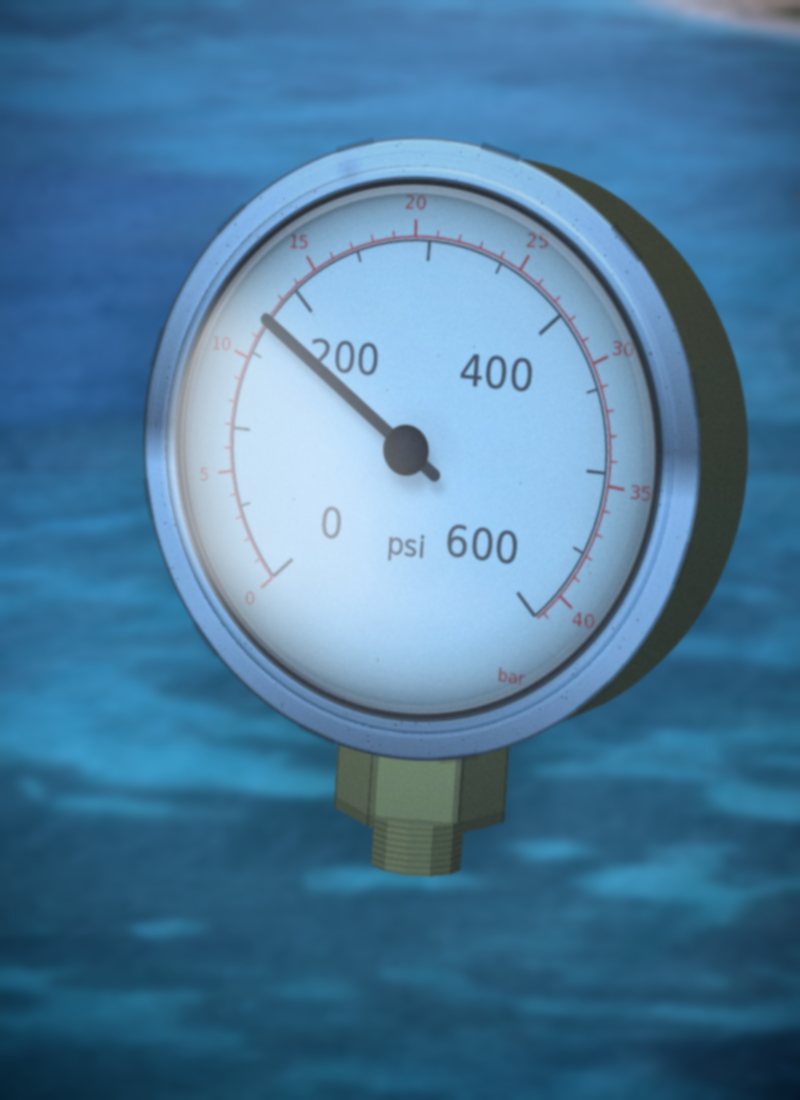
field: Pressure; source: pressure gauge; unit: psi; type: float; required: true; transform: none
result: 175 psi
